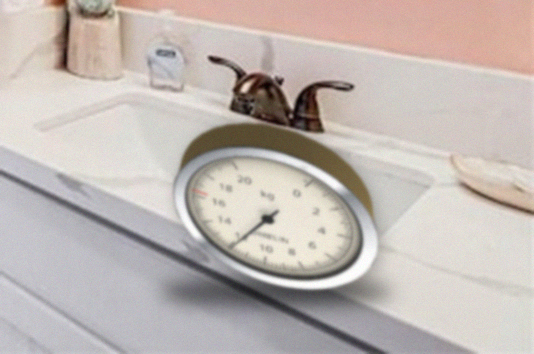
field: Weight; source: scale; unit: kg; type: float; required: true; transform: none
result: 12 kg
